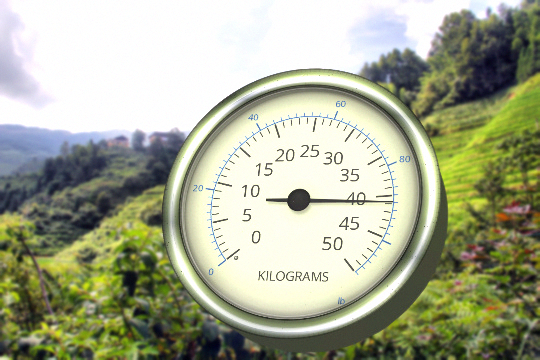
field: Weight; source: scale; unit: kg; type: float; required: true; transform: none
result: 41 kg
